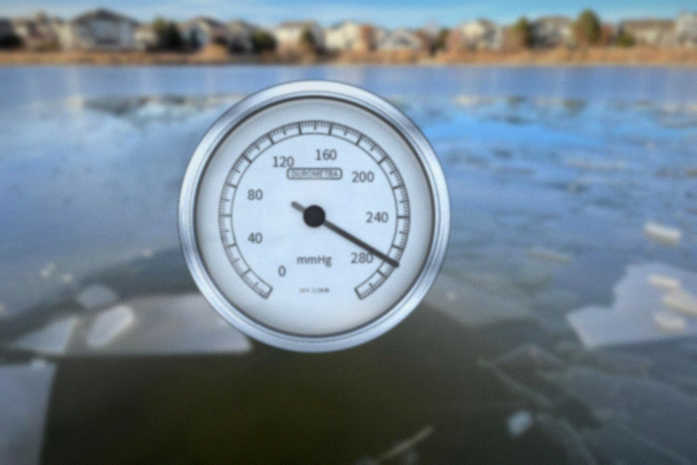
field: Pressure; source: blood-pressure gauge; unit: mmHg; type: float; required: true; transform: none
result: 270 mmHg
